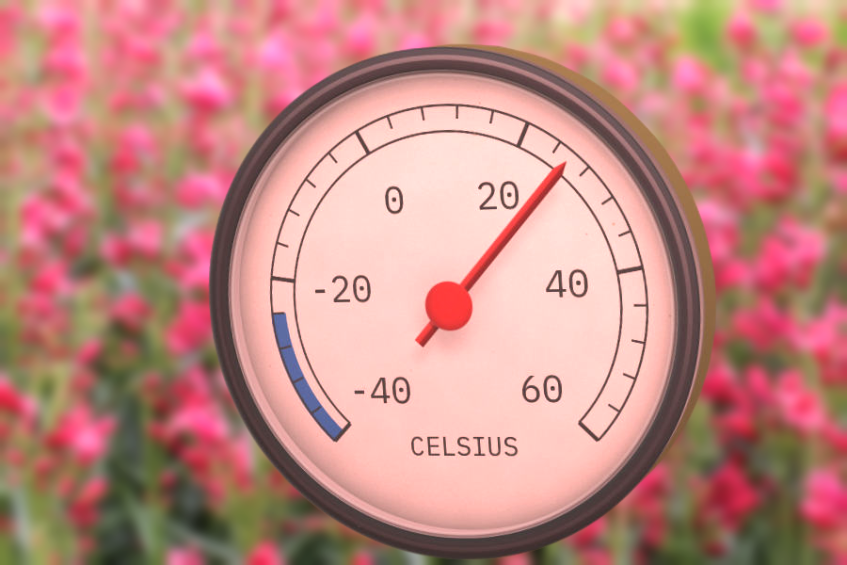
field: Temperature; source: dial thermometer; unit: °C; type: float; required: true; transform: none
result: 26 °C
